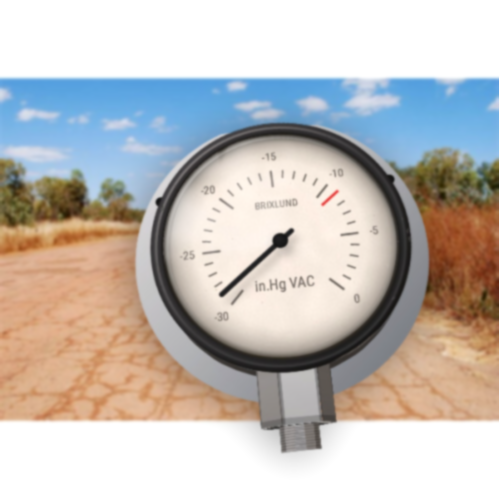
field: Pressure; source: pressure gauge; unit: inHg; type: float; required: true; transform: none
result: -29 inHg
